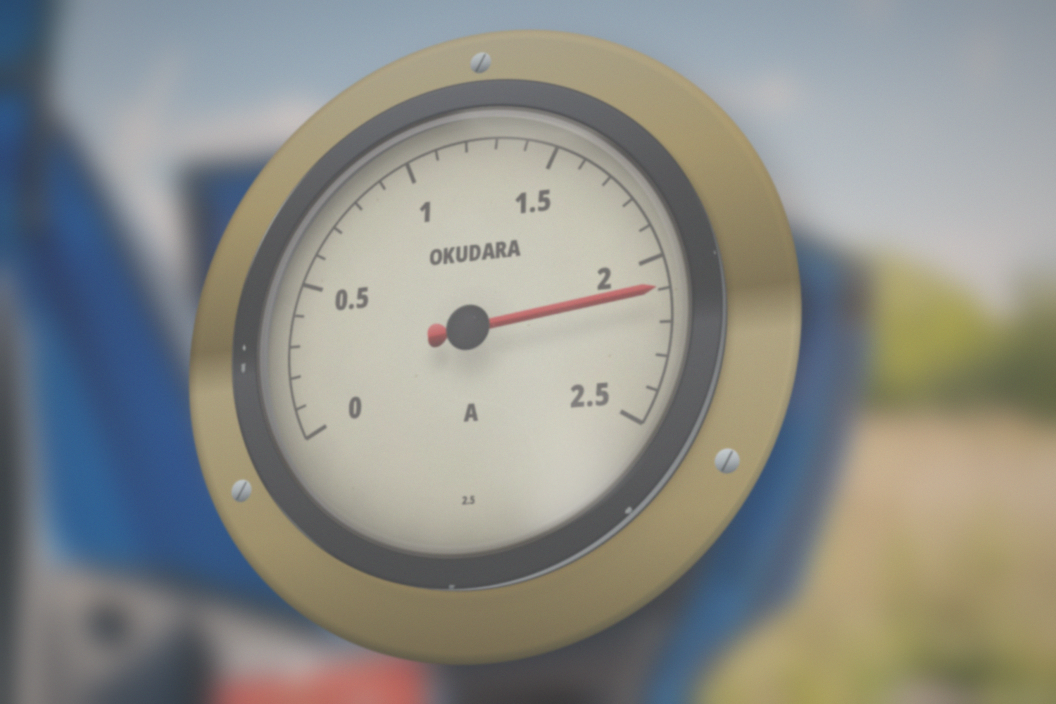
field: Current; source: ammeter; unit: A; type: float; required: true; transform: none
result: 2.1 A
